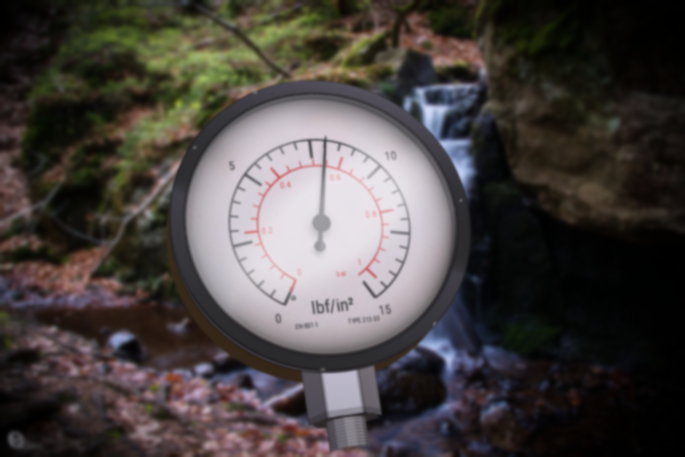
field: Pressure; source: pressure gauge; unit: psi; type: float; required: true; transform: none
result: 8 psi
